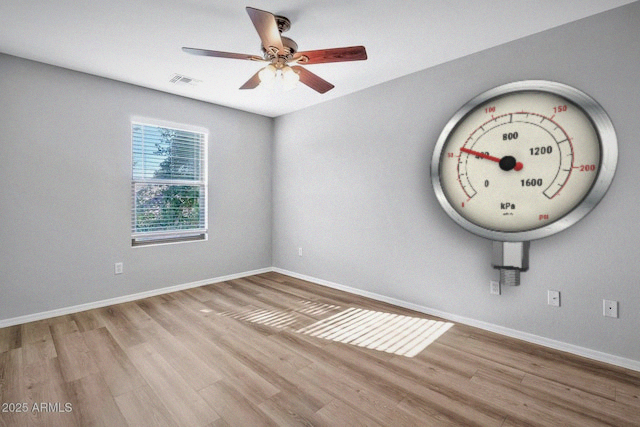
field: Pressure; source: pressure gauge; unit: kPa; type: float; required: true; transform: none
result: 400 kPa
